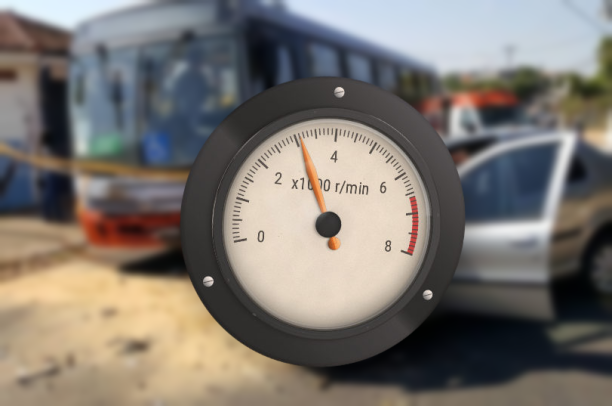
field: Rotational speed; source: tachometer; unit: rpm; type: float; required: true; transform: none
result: 3100 rpm
